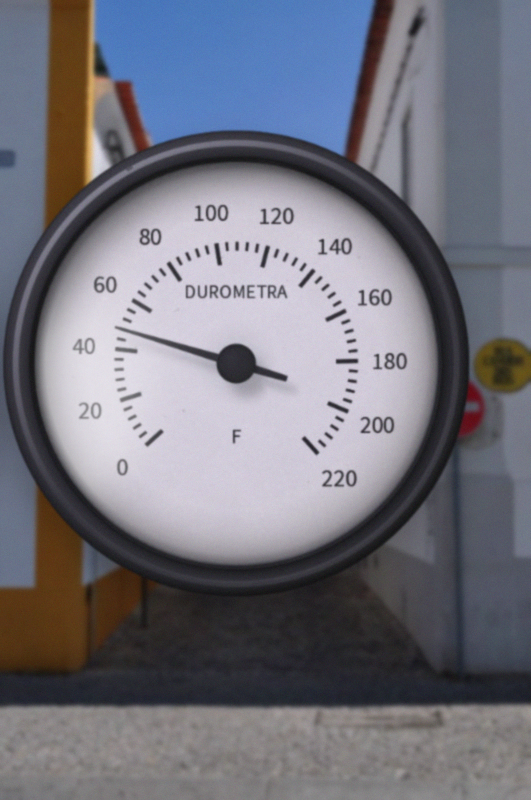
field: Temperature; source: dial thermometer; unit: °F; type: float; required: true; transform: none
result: 48 °F
